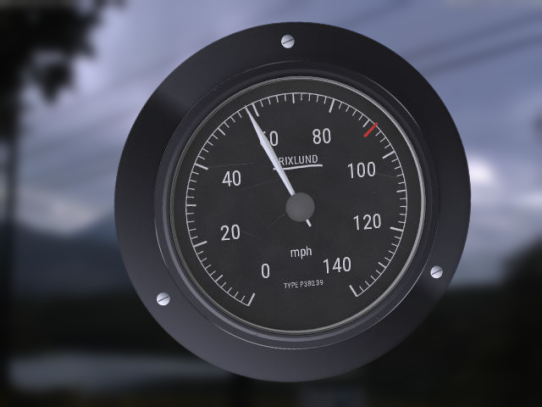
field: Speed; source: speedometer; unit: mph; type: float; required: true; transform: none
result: 58 mph
